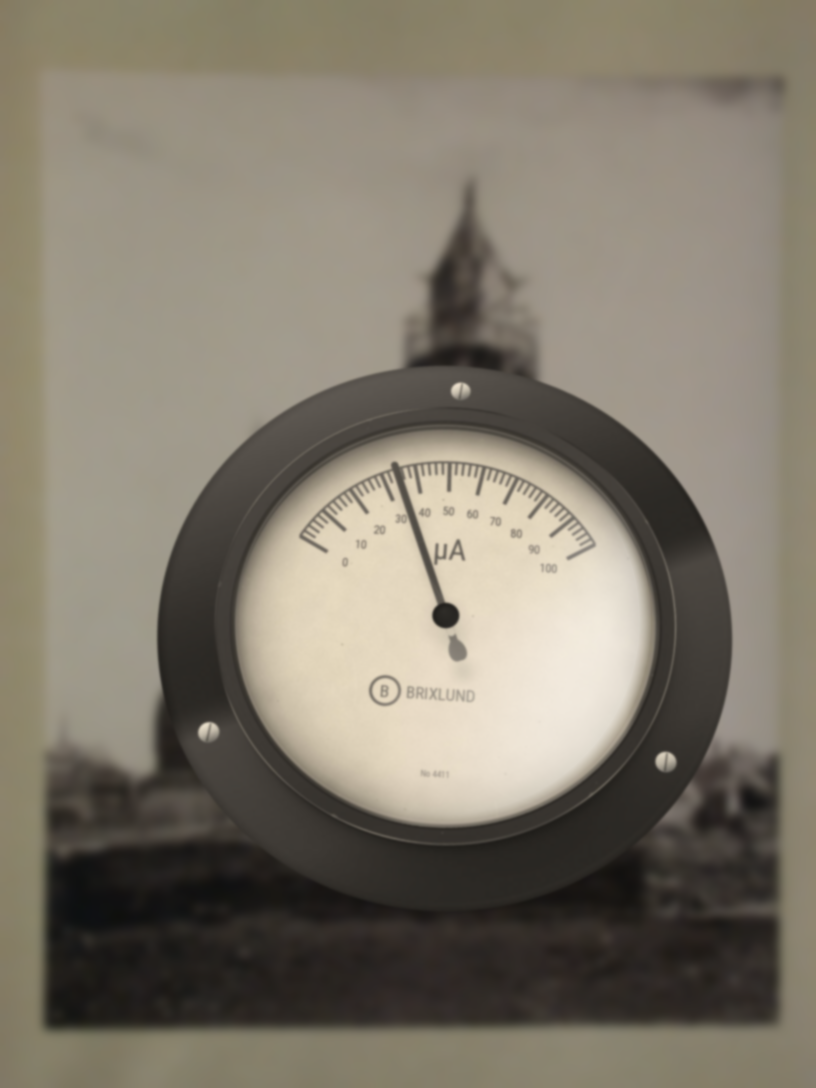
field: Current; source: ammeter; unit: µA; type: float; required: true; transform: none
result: 34 µA
